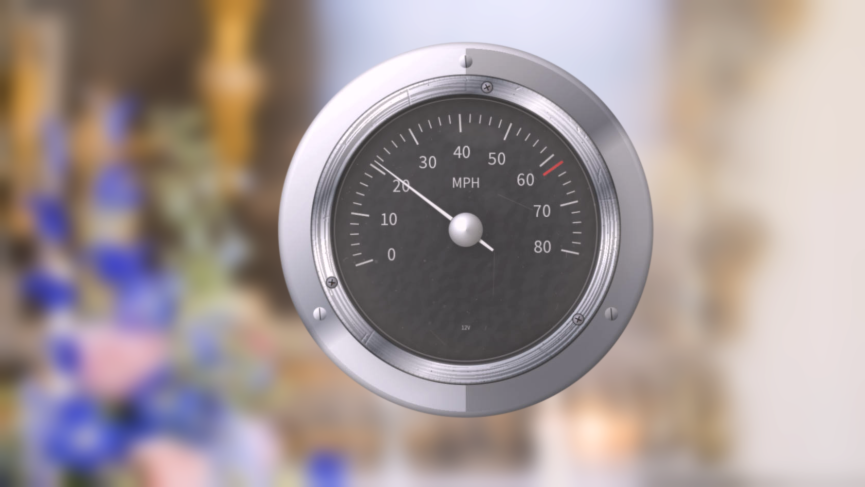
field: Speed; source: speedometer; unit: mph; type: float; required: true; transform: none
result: 21 mph
